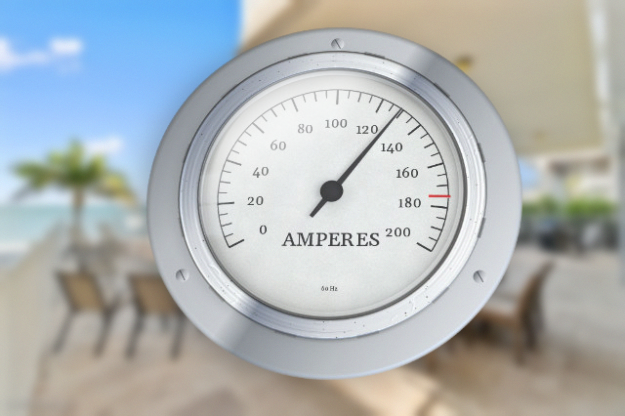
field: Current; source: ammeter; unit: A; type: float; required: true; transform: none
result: 130 A
